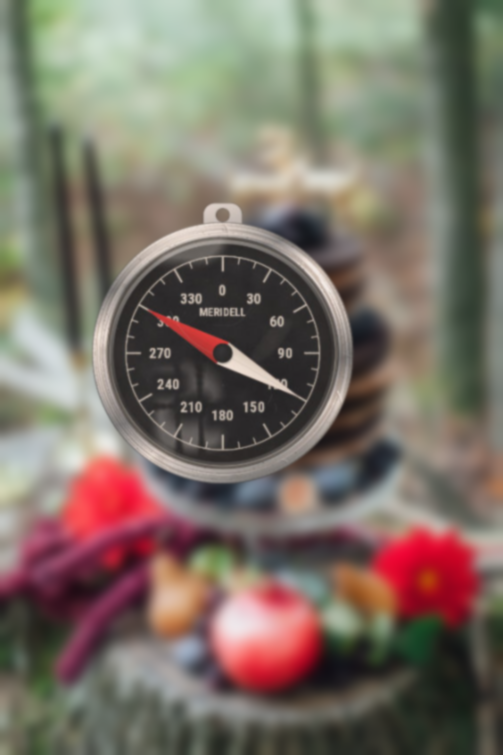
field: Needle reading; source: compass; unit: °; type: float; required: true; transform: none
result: 300 °
